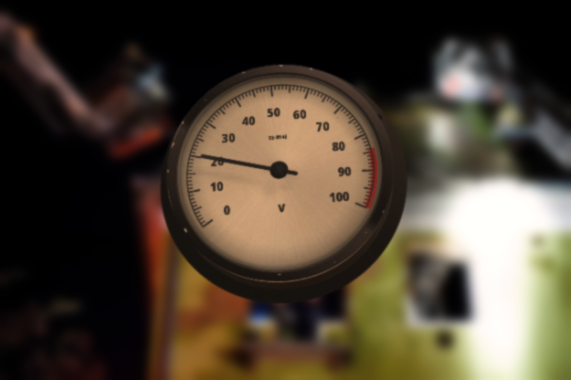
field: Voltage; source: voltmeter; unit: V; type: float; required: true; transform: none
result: 20 V
